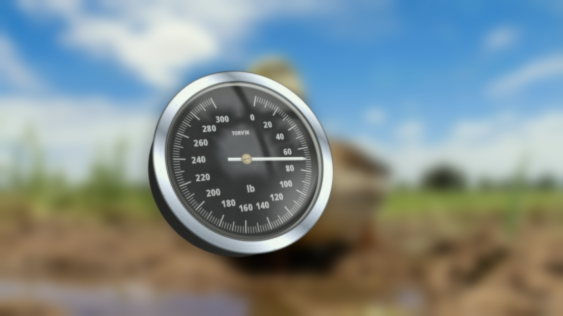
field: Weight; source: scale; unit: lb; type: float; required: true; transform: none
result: 70 lb
